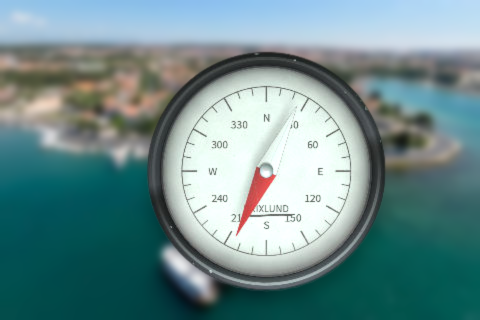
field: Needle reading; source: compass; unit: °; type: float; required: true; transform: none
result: 205 °
